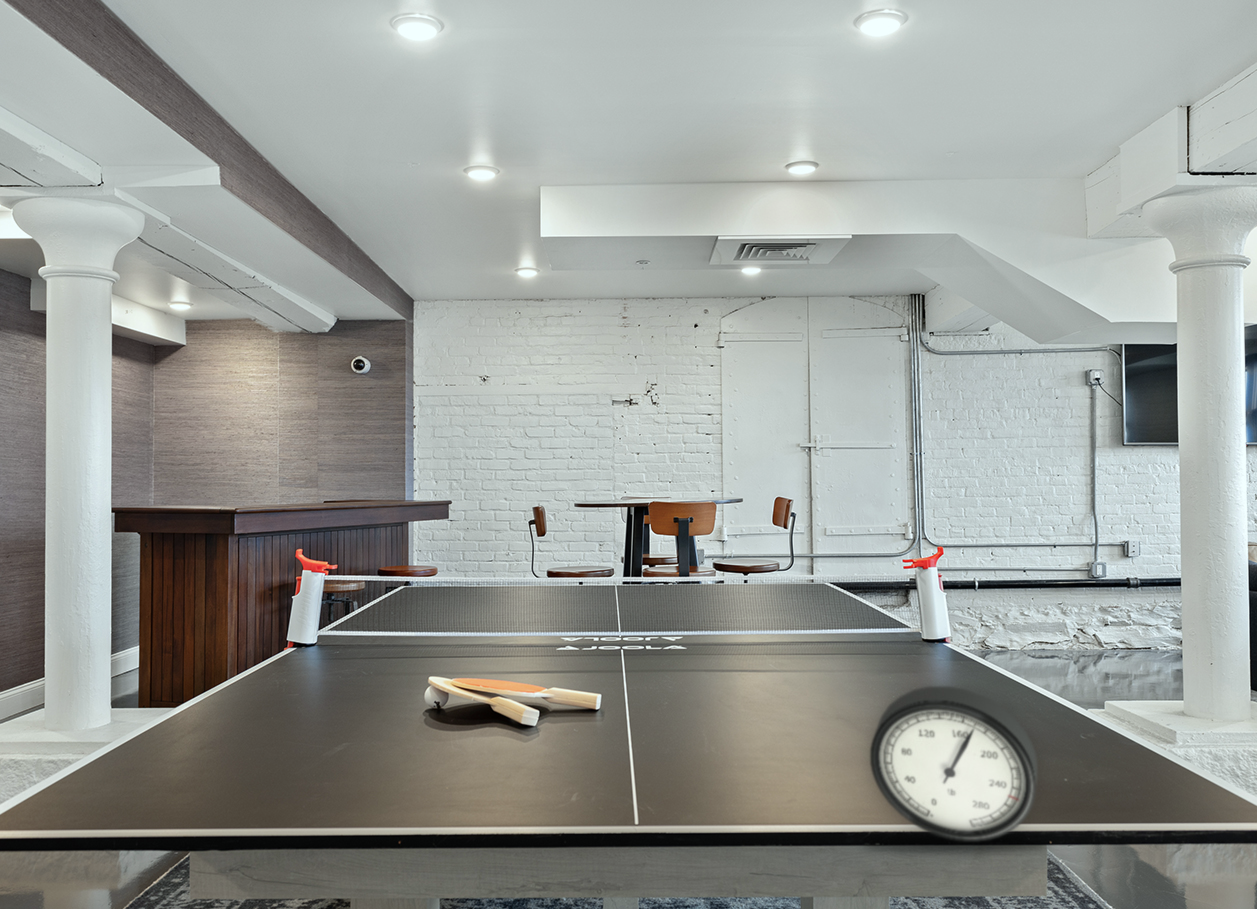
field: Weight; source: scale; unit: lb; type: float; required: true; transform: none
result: 170 lb
